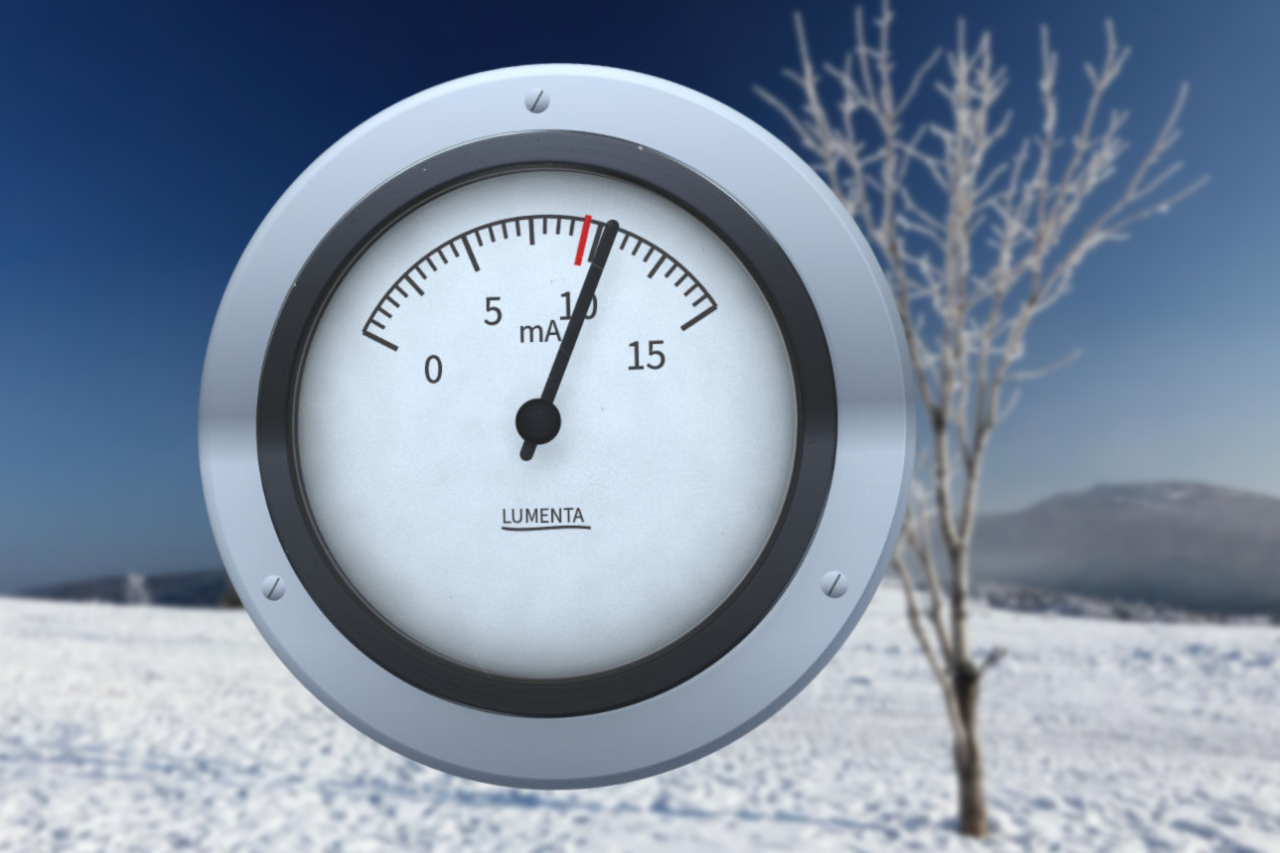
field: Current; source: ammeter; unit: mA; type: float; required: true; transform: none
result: 10.5 mA
